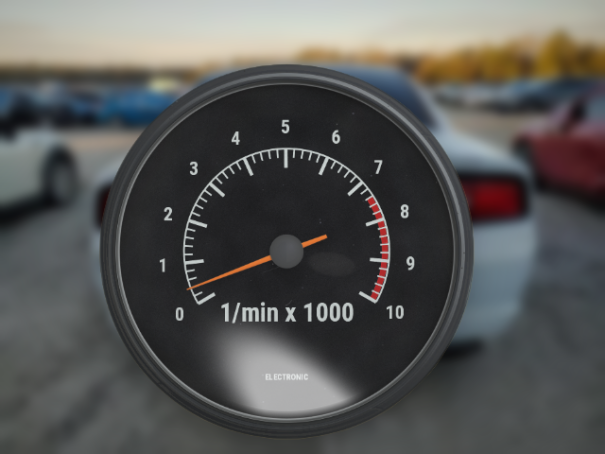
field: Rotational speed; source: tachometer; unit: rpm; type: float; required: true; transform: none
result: 400 rpm
